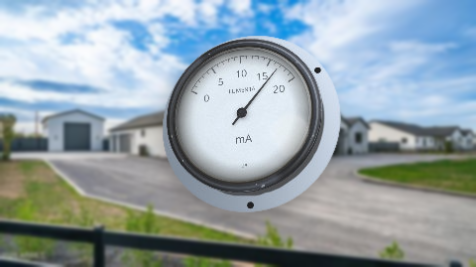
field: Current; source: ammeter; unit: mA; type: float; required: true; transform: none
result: 17 mA
